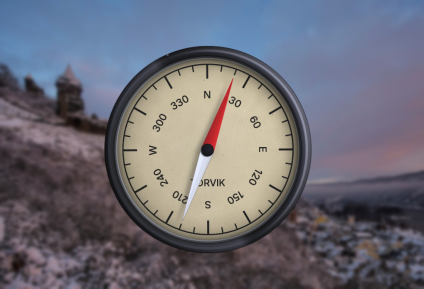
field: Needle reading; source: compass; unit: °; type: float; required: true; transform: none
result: 20 °
